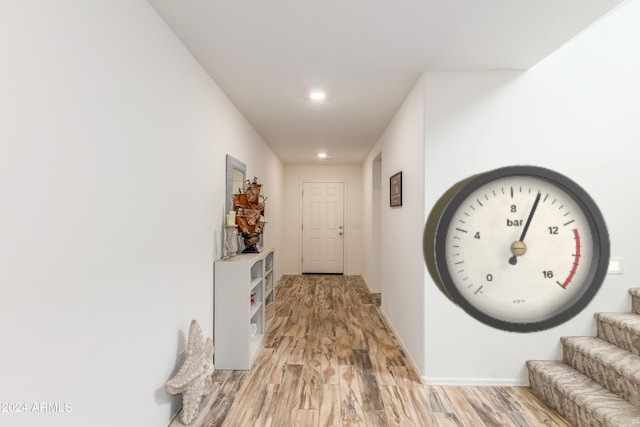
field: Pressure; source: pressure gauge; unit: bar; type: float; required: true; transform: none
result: 9.5 bar
